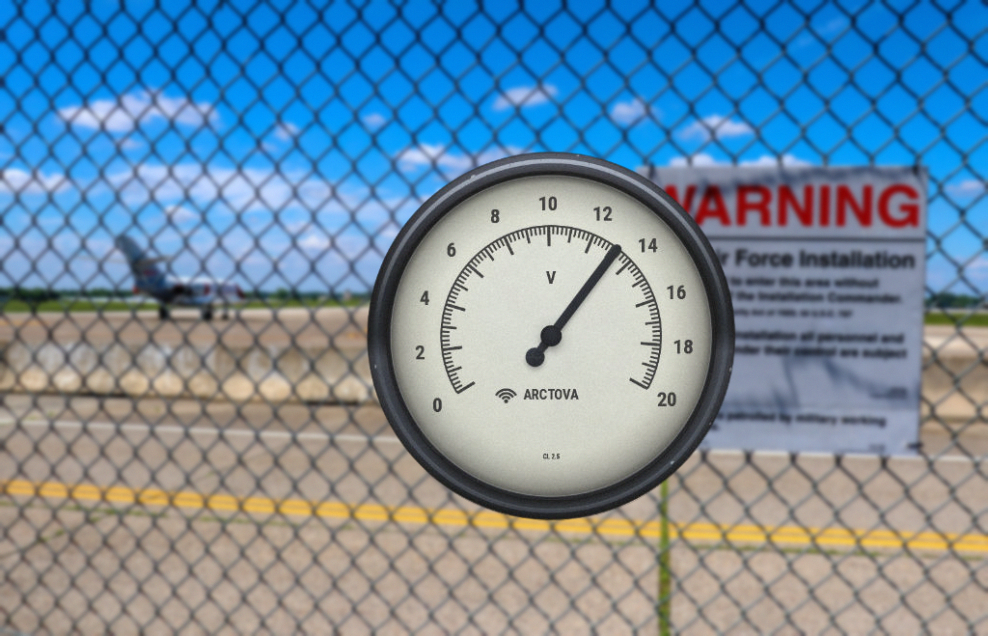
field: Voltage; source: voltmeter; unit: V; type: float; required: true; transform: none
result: 13.2 V
